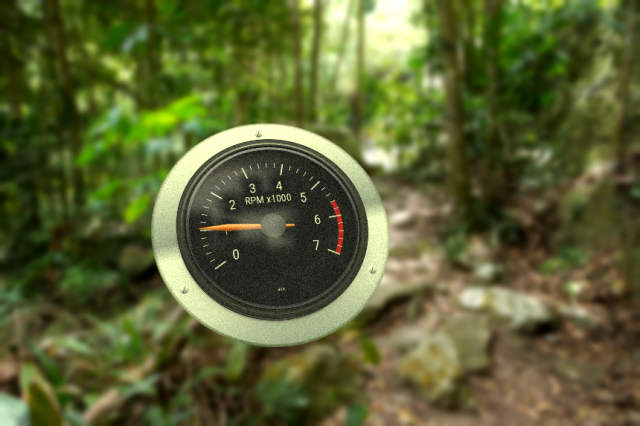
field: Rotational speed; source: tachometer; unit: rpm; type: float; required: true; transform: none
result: 1000 rpm
